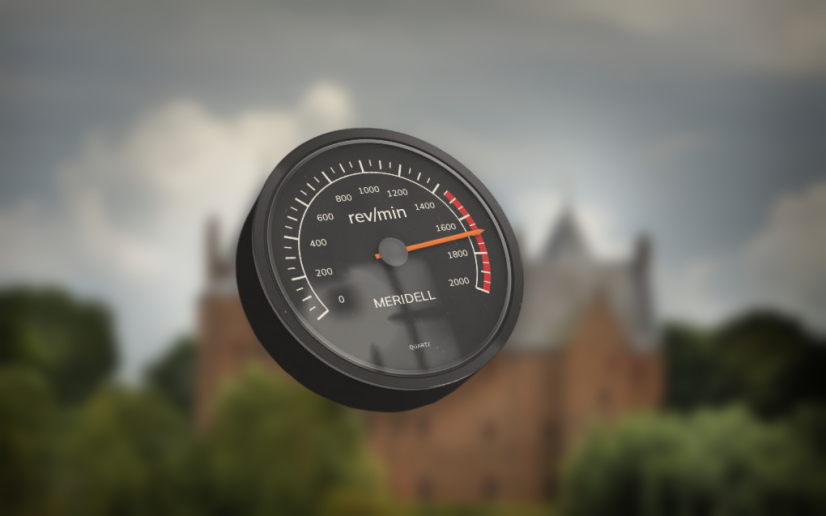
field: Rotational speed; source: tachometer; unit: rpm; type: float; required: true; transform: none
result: 1700 rpm
